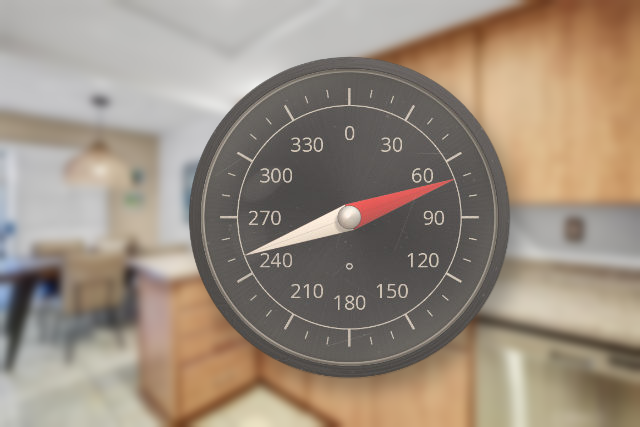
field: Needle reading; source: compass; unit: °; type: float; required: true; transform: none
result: 70 °
